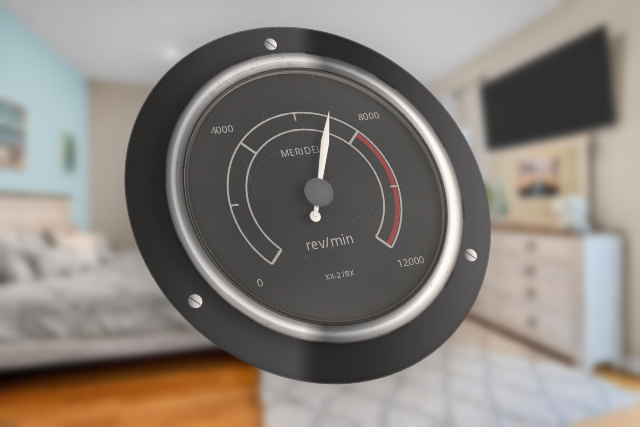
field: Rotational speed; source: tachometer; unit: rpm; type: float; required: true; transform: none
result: 7000 rpm
